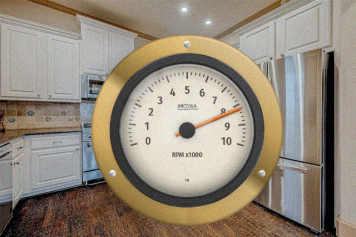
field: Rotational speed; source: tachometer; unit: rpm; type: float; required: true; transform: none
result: 8200 rpm
